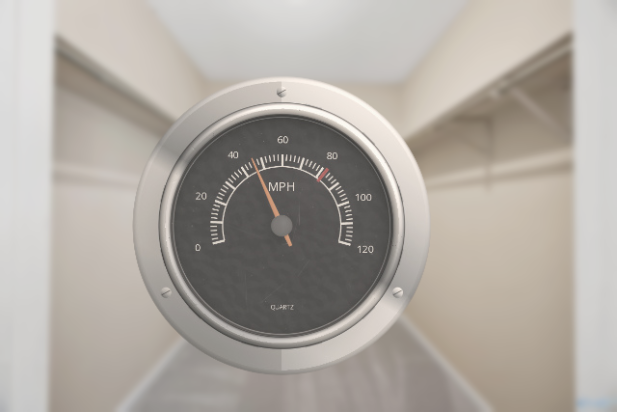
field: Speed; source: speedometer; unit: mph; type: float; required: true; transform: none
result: 46 mph
